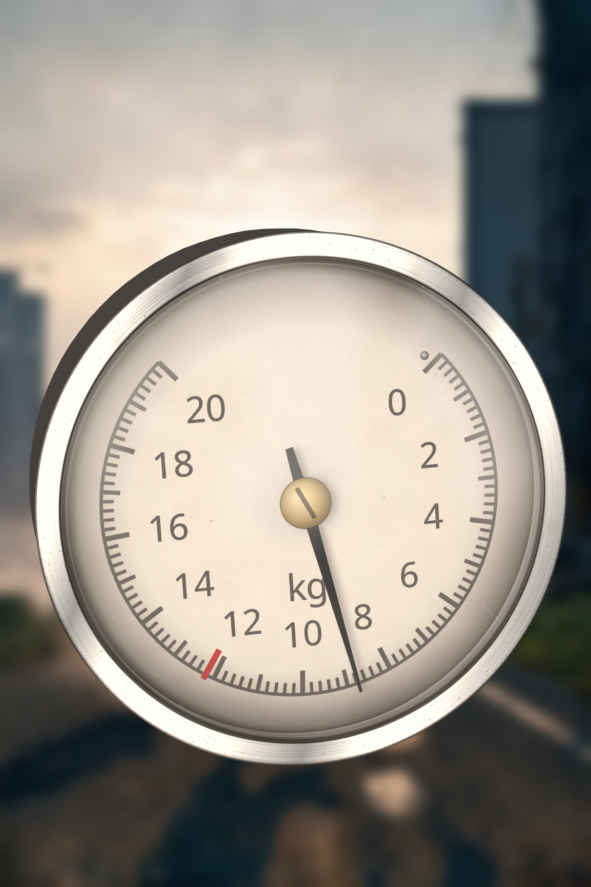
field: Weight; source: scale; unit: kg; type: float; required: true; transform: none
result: 8.8 kg
